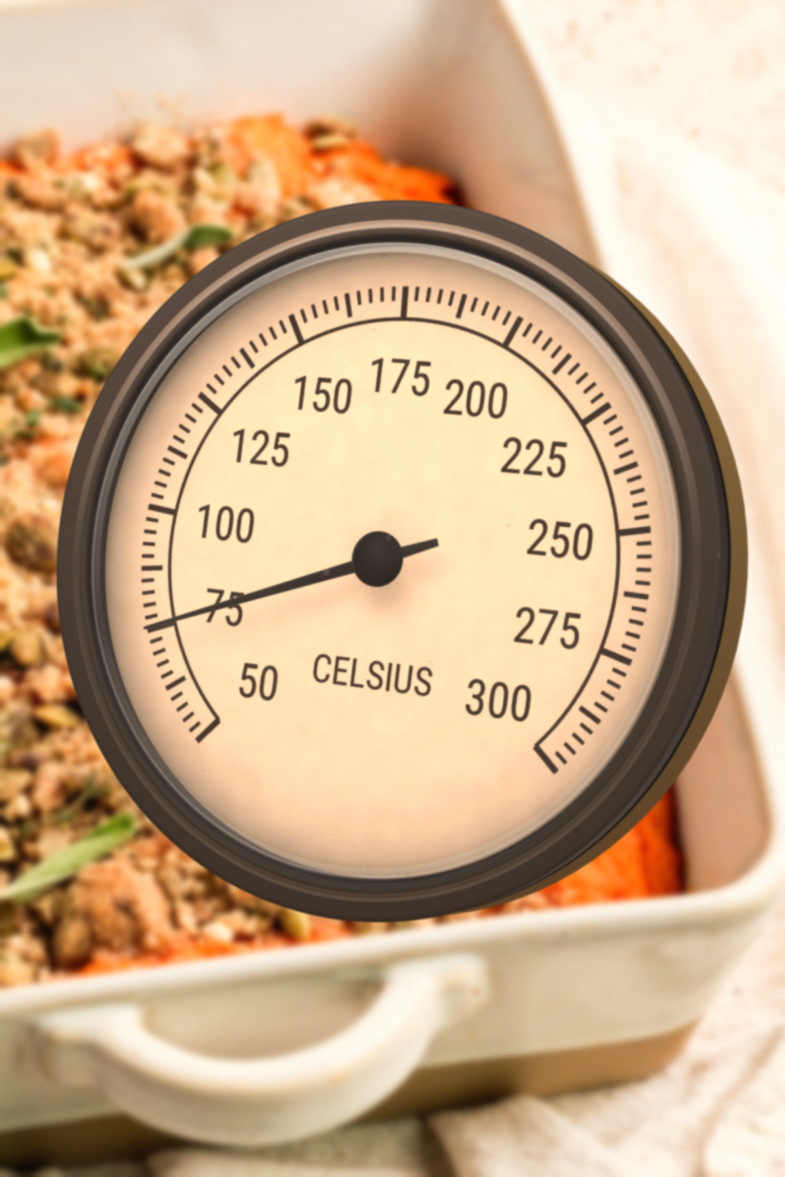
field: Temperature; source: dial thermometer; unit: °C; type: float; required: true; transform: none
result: 75 °C
